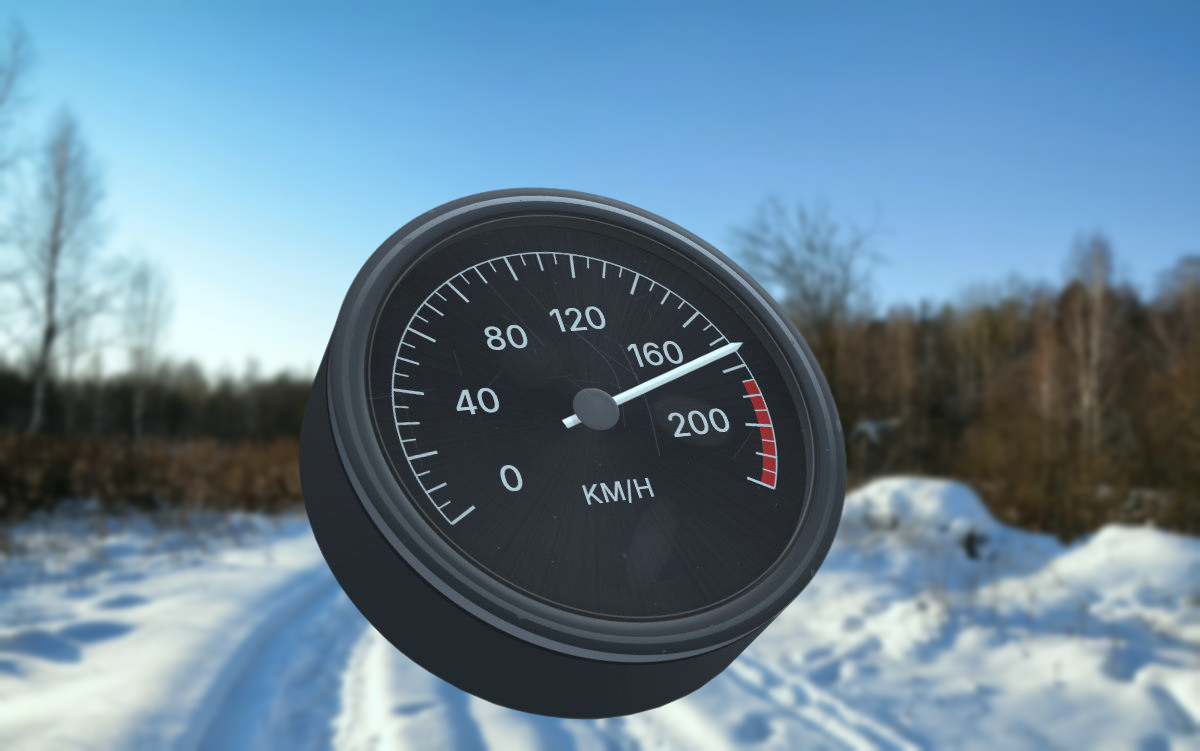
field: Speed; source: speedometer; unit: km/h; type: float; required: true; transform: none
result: 175 km/h
